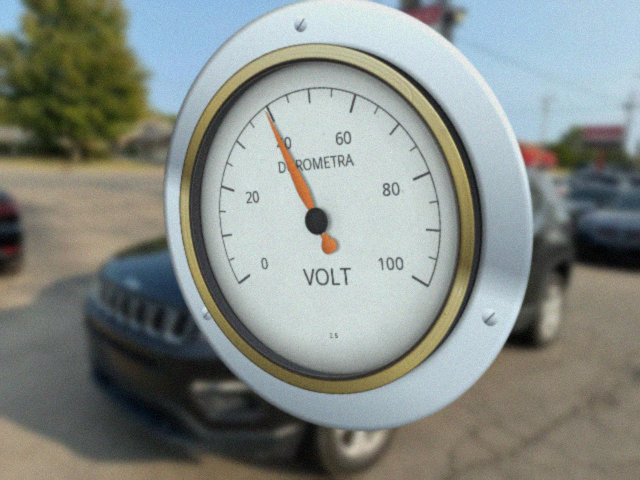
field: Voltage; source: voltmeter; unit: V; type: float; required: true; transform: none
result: 40 V
